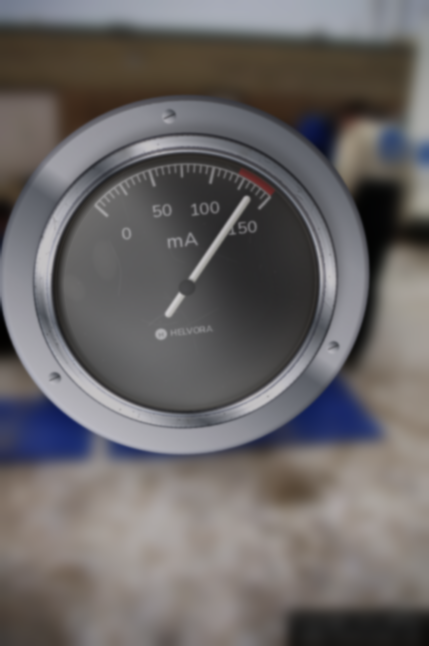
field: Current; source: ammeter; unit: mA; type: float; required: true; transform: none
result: 135 mA
